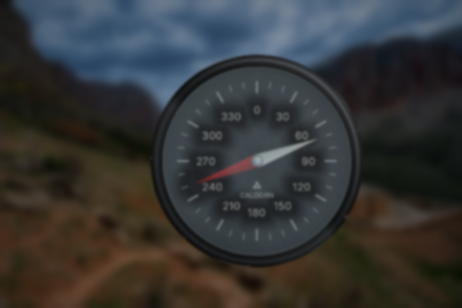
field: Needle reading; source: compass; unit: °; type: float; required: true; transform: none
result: 250 °
